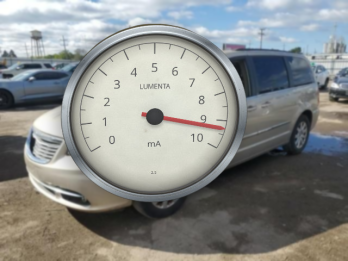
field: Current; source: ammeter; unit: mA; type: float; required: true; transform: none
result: 9.25 mA
